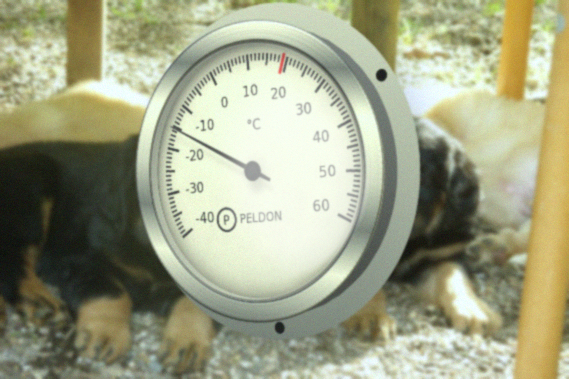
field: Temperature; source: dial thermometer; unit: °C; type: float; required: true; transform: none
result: -15 °C
